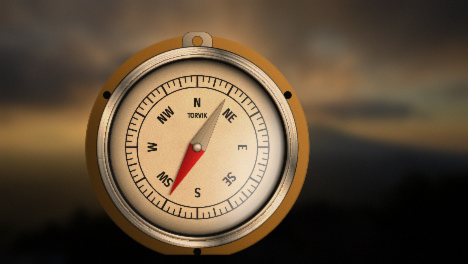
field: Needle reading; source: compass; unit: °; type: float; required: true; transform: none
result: 210 °
